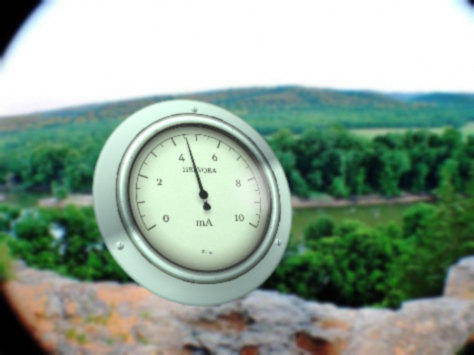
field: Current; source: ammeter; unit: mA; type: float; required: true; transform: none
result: 4.5 mA
